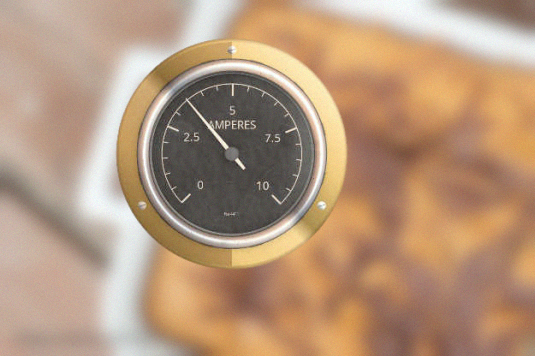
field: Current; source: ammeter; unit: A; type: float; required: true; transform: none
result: 3.5 A
